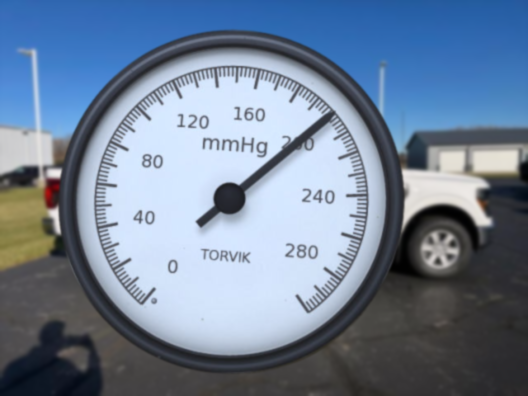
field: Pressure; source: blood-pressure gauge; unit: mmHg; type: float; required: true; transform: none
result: 200 mmHg
